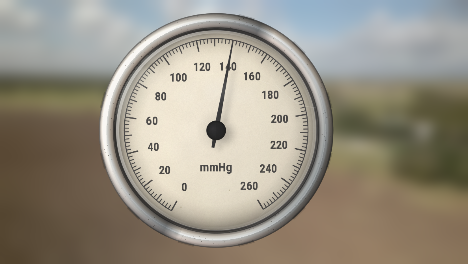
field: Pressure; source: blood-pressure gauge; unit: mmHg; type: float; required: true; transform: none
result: 140 mmHg
